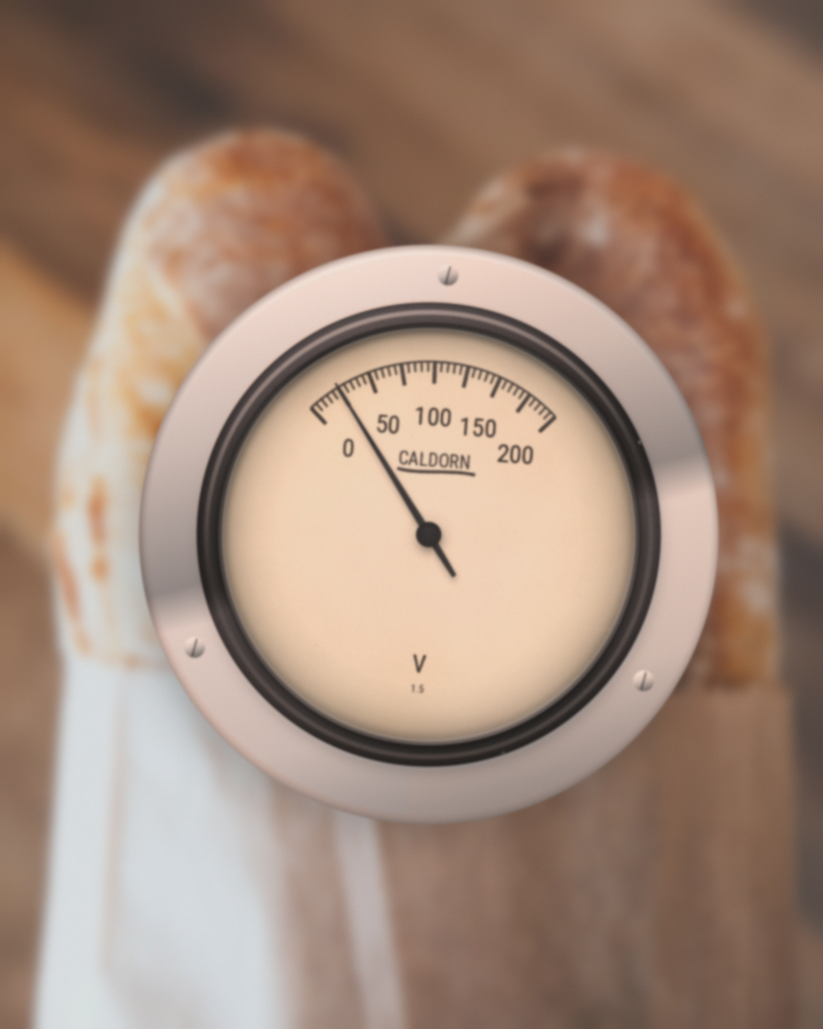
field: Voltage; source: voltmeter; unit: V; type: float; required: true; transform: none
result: 25 V
